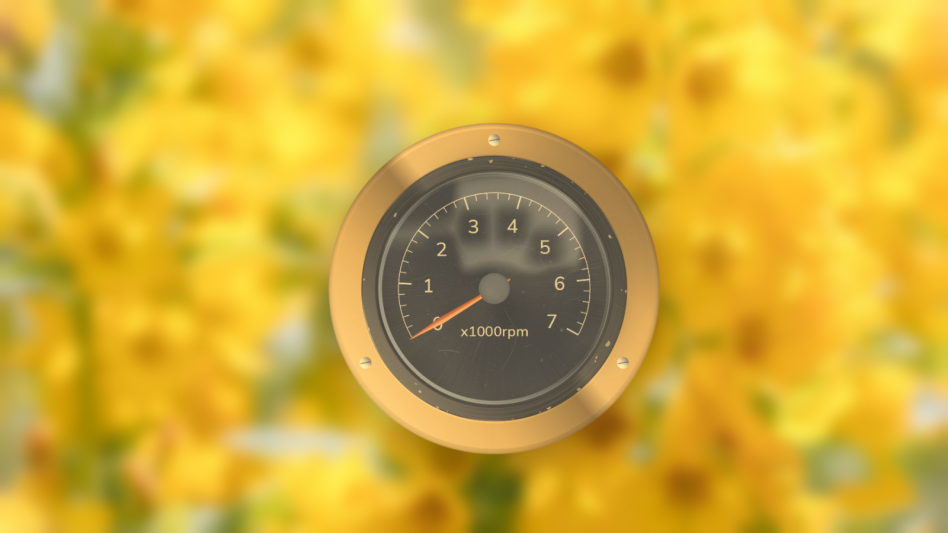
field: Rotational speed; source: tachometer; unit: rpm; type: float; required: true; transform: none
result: 0 rpm
